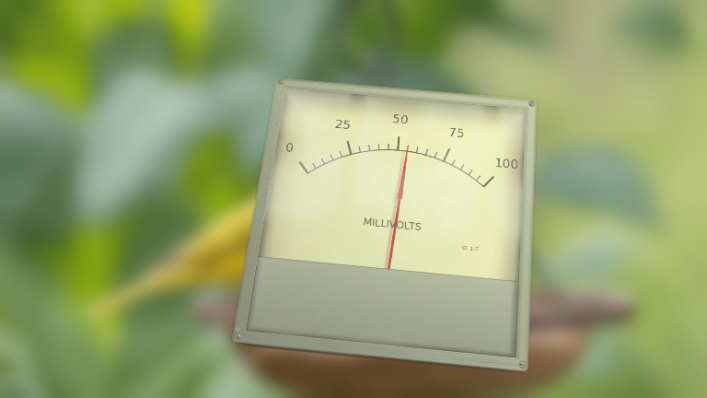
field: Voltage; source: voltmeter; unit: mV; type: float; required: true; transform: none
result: 55 mV
